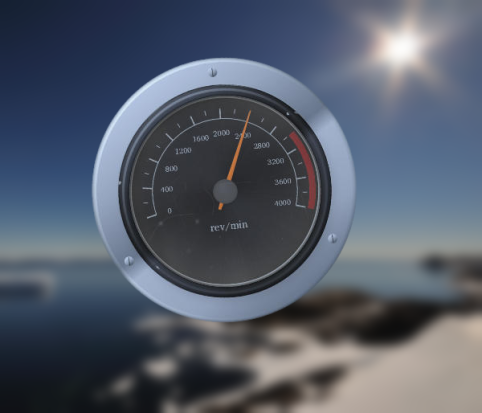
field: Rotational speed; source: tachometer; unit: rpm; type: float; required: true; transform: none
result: 2400 rpm
